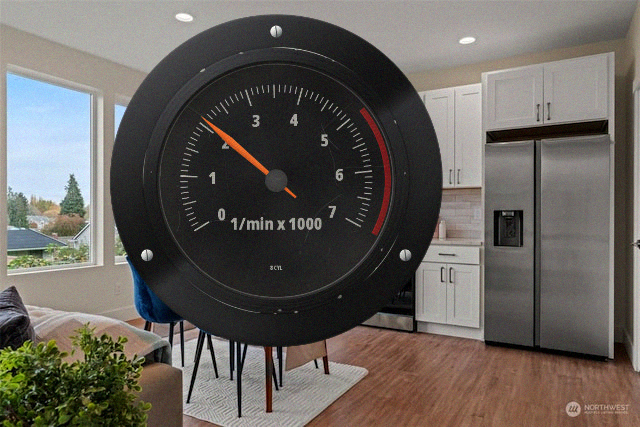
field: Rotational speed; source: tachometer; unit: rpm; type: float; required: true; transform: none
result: 2100 rpm
